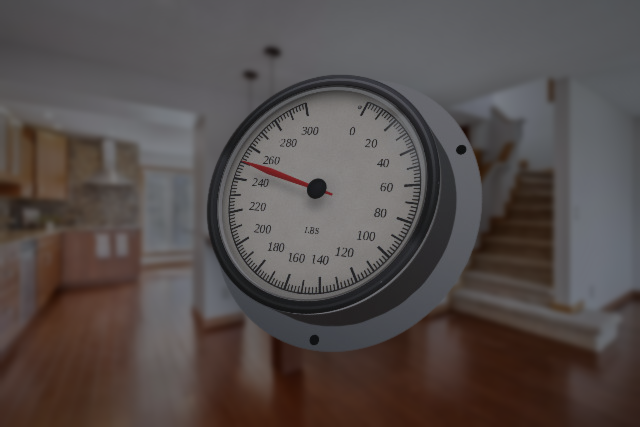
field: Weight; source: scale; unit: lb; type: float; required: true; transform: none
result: 250 lb
